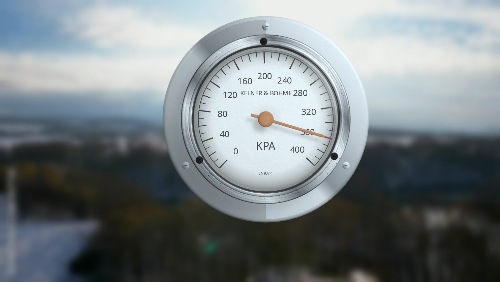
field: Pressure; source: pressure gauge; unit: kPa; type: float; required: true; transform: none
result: 360 kPa
